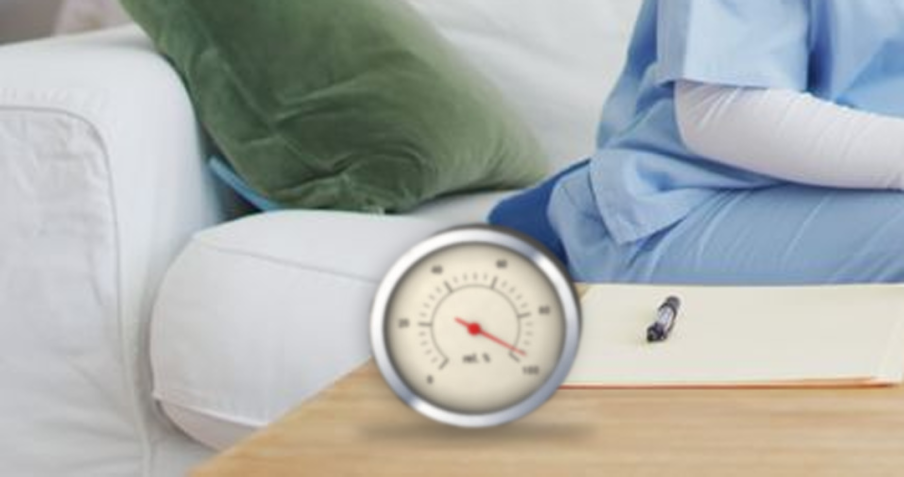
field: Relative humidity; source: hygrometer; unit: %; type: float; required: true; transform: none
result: 96 %
